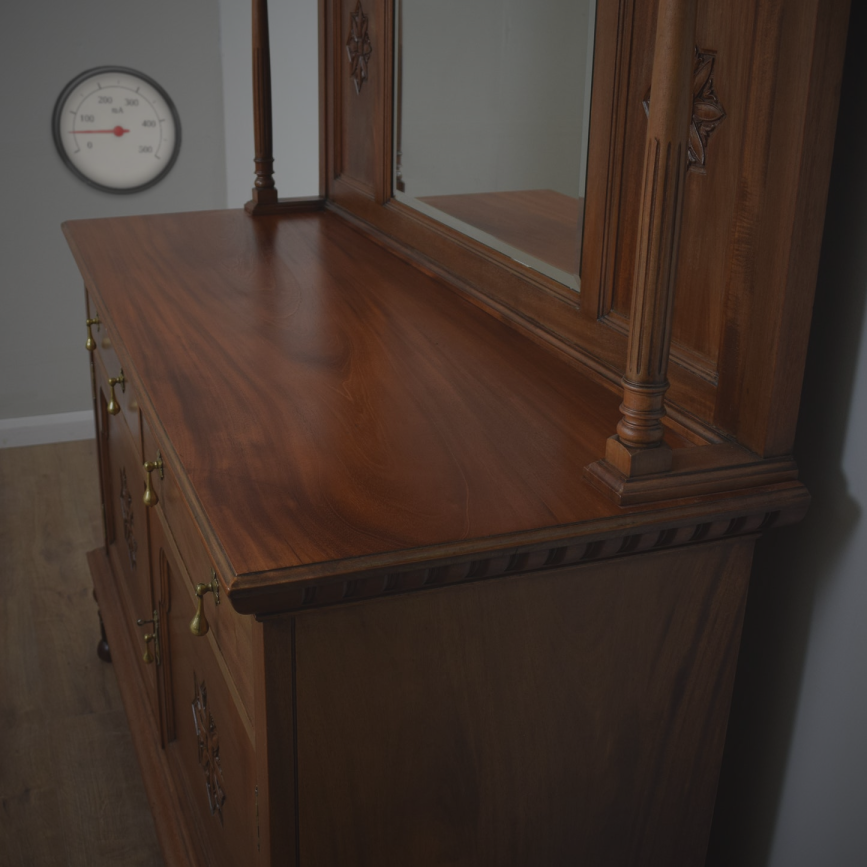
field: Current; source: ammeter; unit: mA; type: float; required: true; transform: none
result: 50 mA
